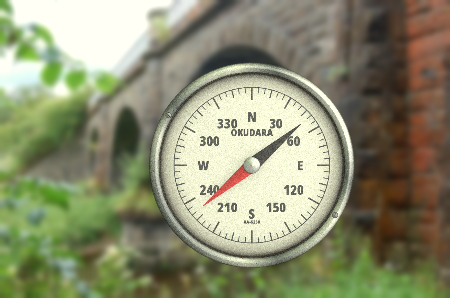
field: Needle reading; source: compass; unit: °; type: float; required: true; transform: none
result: 230 °
